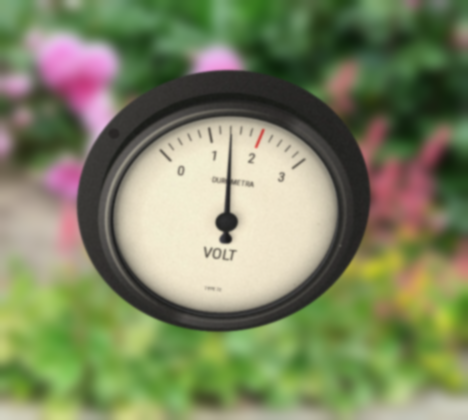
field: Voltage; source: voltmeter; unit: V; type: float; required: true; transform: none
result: 1.4 V
